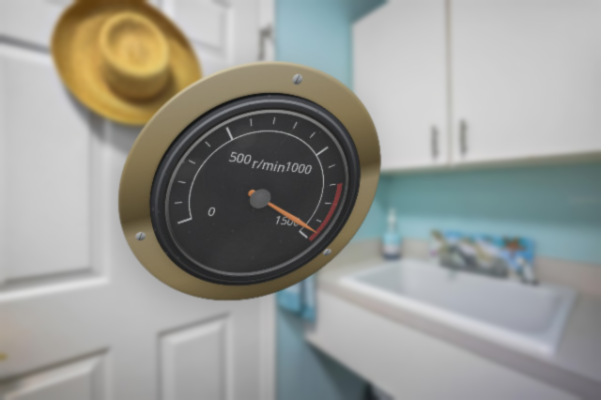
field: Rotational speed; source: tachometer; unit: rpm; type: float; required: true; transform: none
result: 1450 rpm
